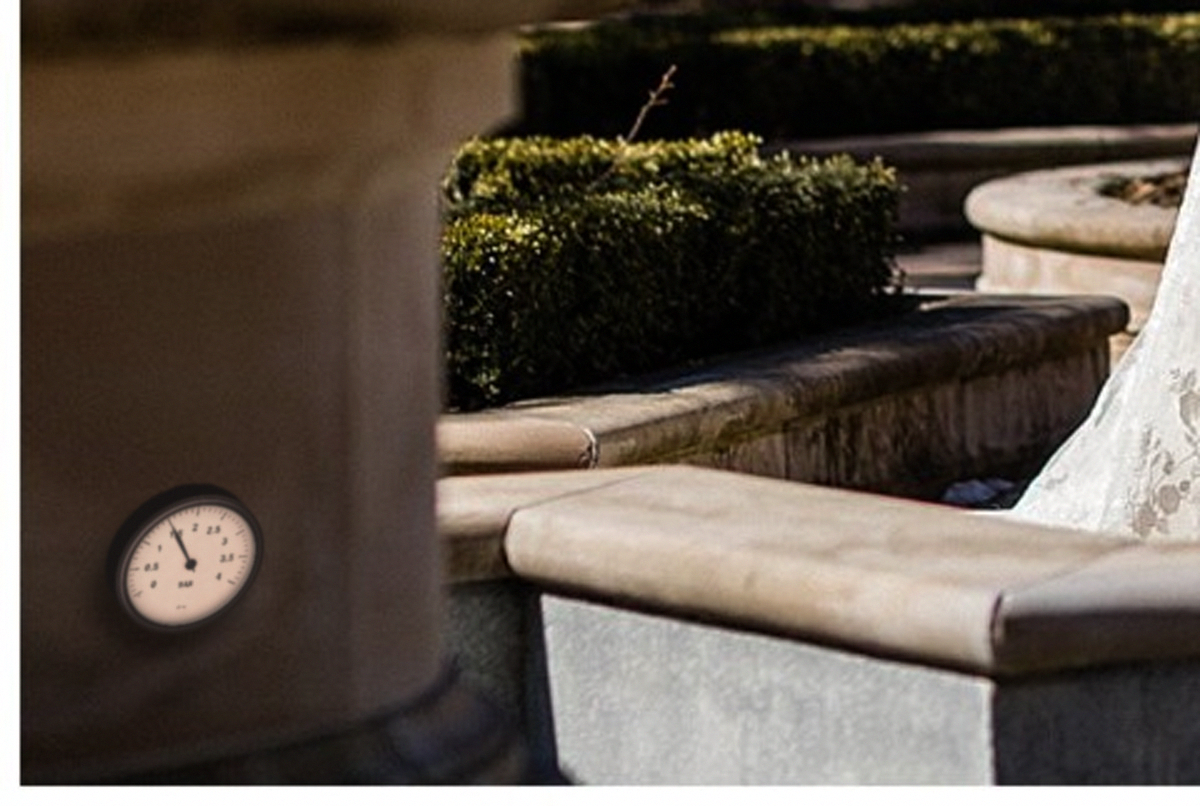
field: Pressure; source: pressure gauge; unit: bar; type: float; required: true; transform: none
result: 1.5 bar
